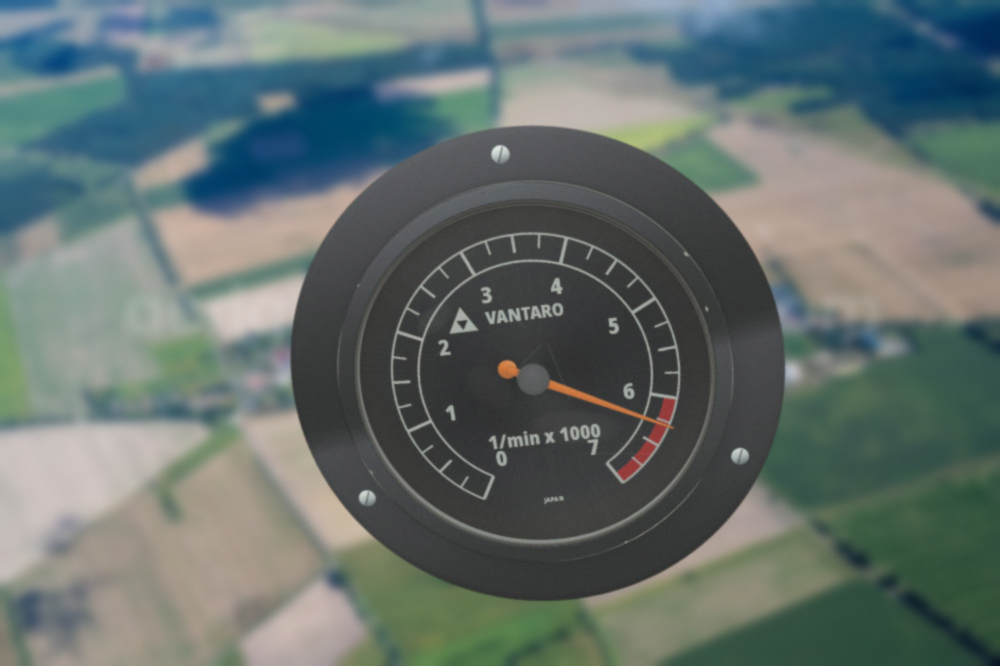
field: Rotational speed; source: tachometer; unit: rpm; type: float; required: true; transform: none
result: 6250 rpm
